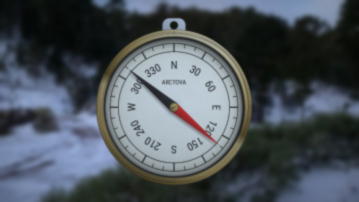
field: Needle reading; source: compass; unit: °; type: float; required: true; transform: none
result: 130 °
